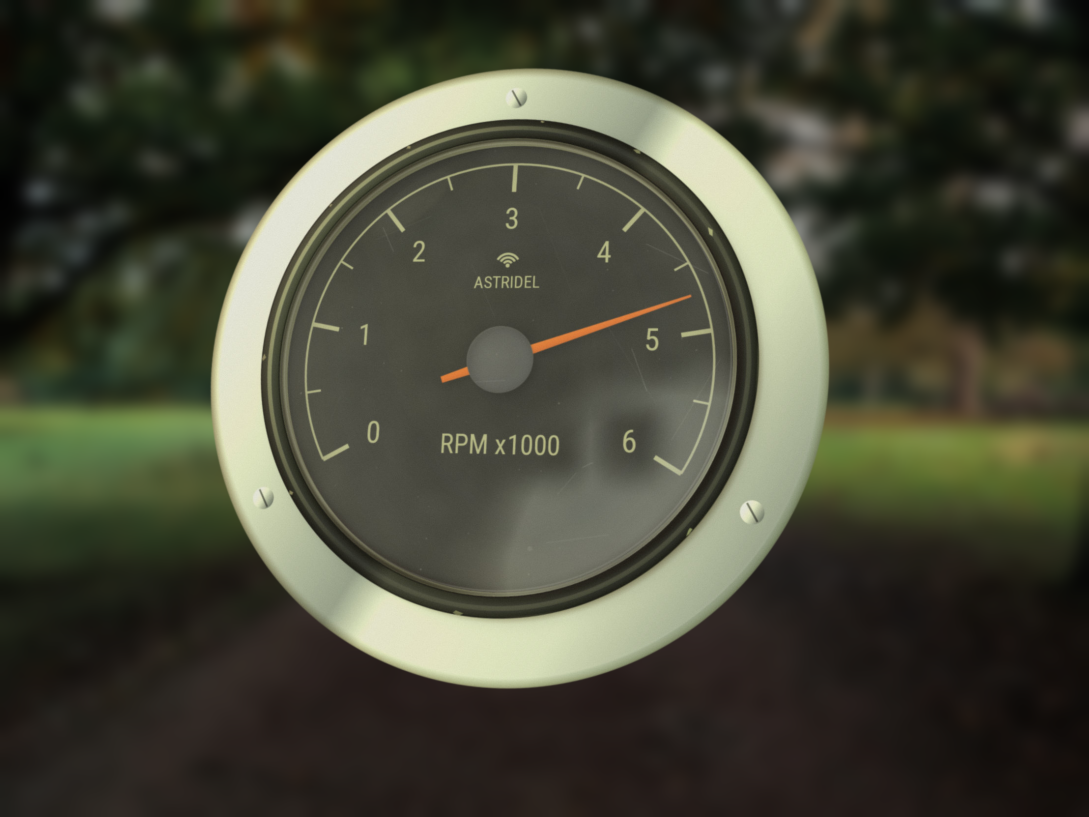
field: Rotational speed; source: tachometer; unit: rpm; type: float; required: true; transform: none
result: 4750 rpm
